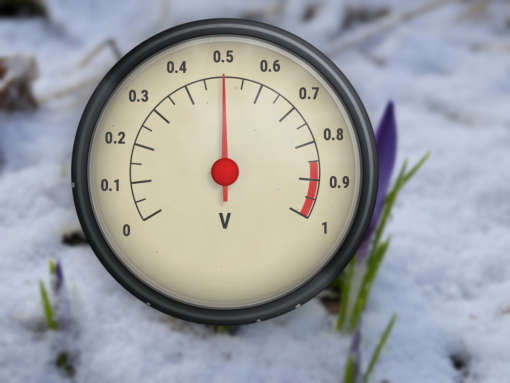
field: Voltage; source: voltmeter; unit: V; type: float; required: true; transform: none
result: 0.5 V
